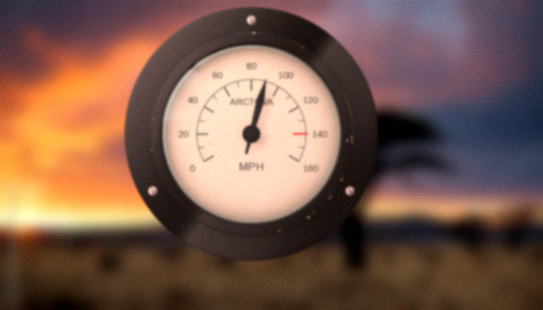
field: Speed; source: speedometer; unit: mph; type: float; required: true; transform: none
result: 90 mph
